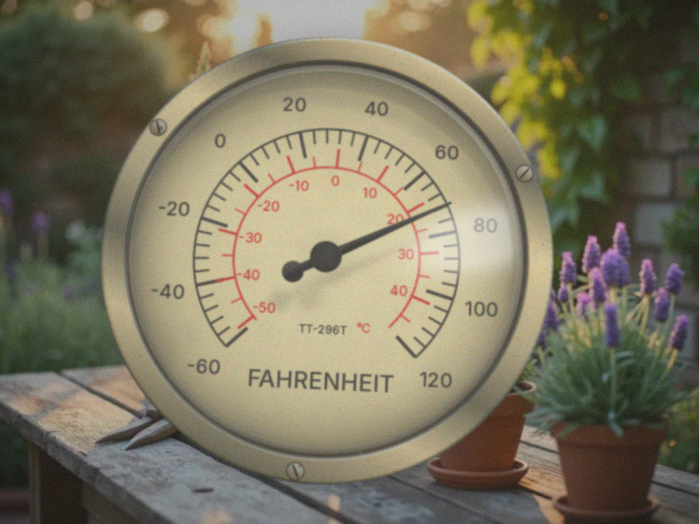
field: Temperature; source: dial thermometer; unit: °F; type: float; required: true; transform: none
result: 72 °F
